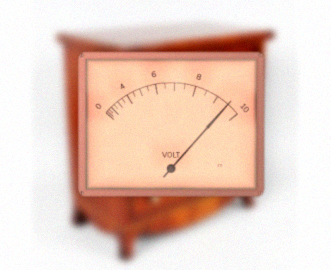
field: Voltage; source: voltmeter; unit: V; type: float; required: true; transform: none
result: 9.5 V
